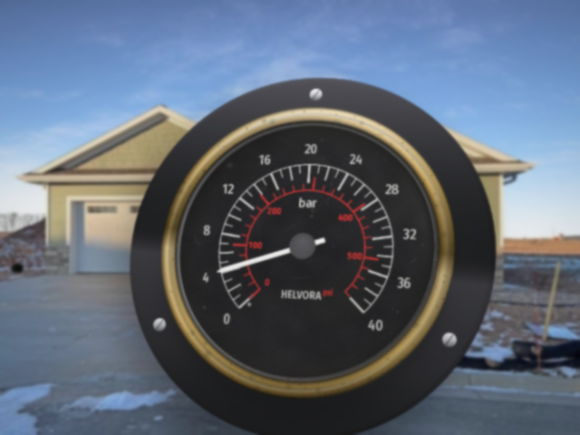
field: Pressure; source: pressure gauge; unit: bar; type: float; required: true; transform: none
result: 4 bar
